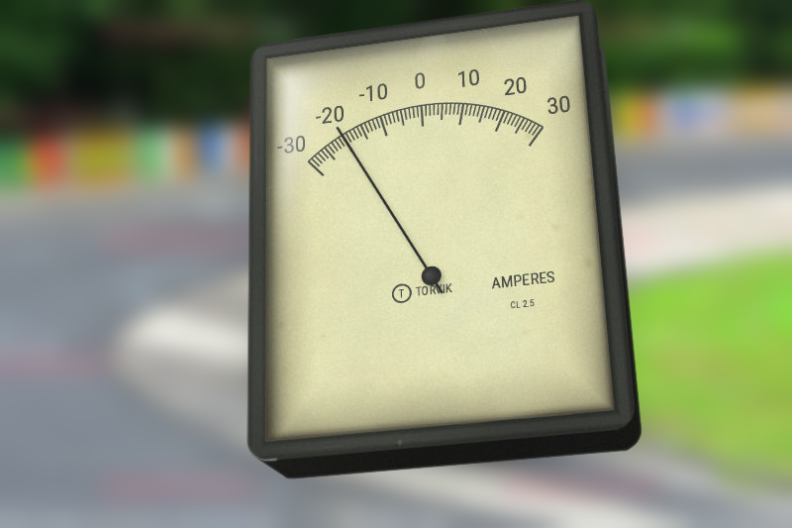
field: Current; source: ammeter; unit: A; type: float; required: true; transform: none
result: -20 A
